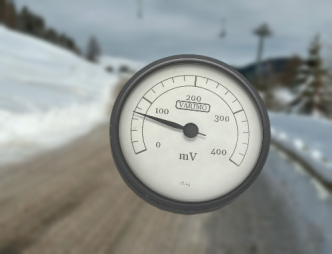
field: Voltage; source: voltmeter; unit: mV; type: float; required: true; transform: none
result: 70 mV
